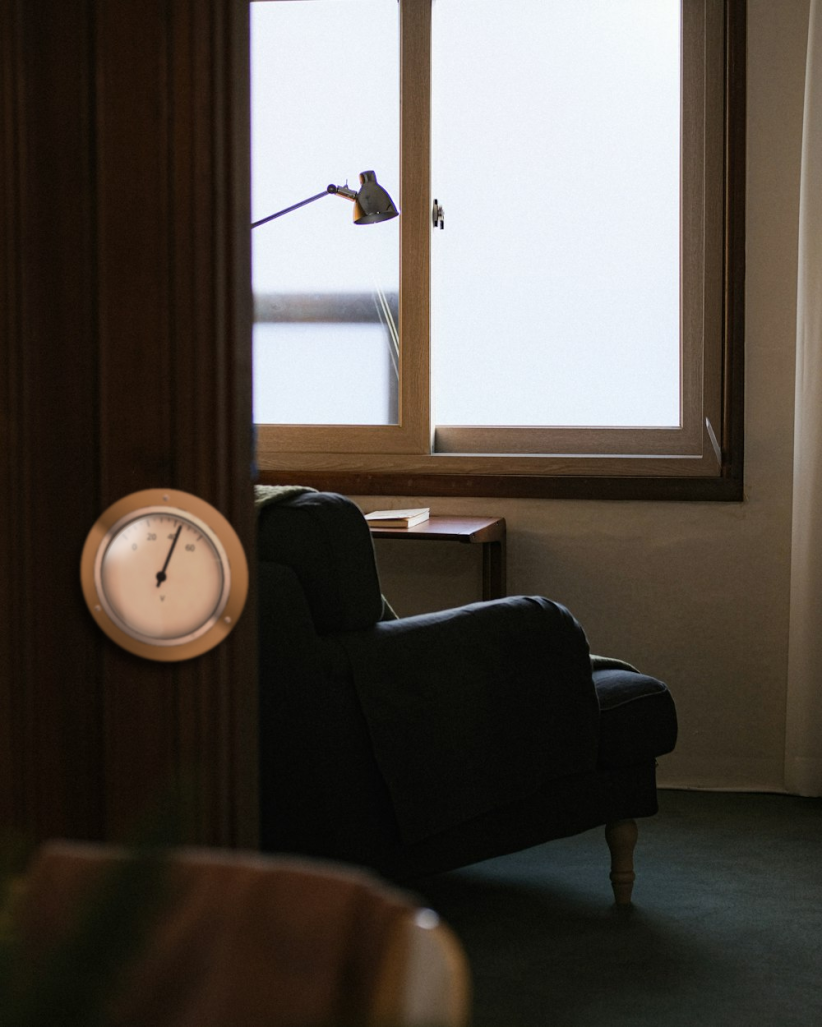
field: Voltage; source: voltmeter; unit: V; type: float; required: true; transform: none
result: 45 V
